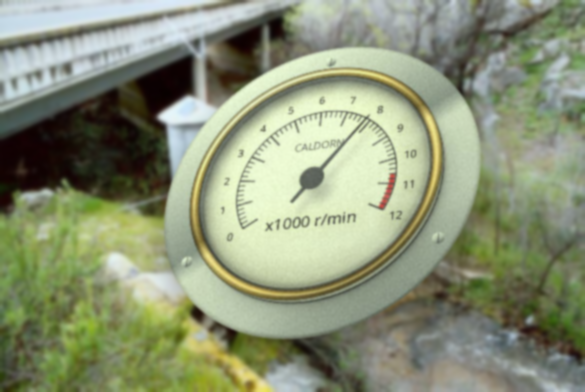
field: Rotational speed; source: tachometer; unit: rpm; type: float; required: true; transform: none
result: 8000 rpm
